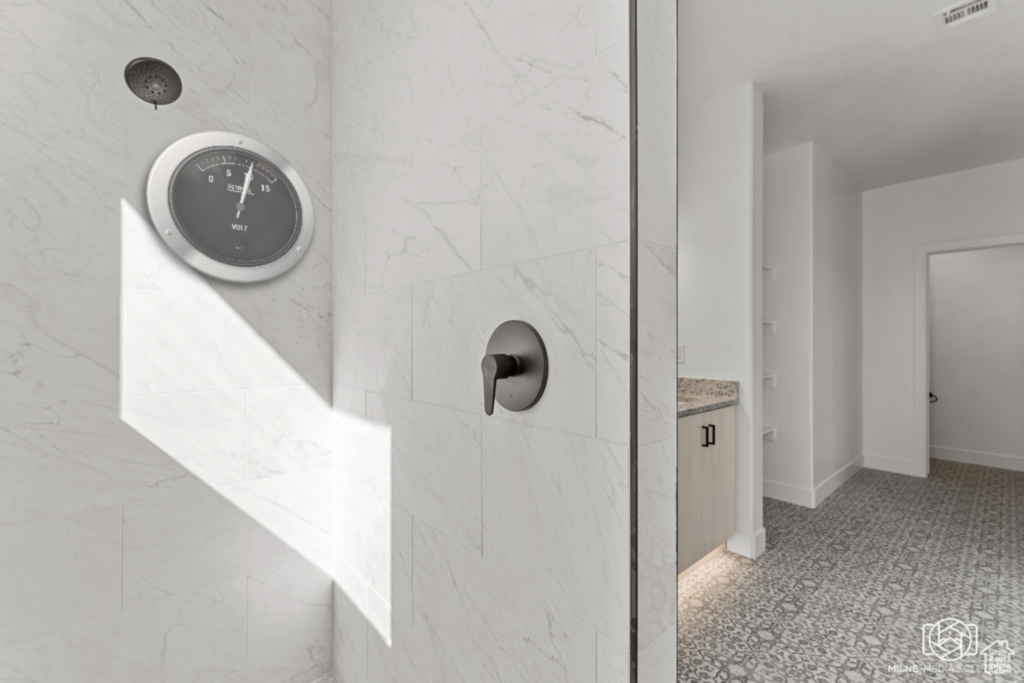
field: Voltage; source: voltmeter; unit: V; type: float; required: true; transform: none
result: 10 V
